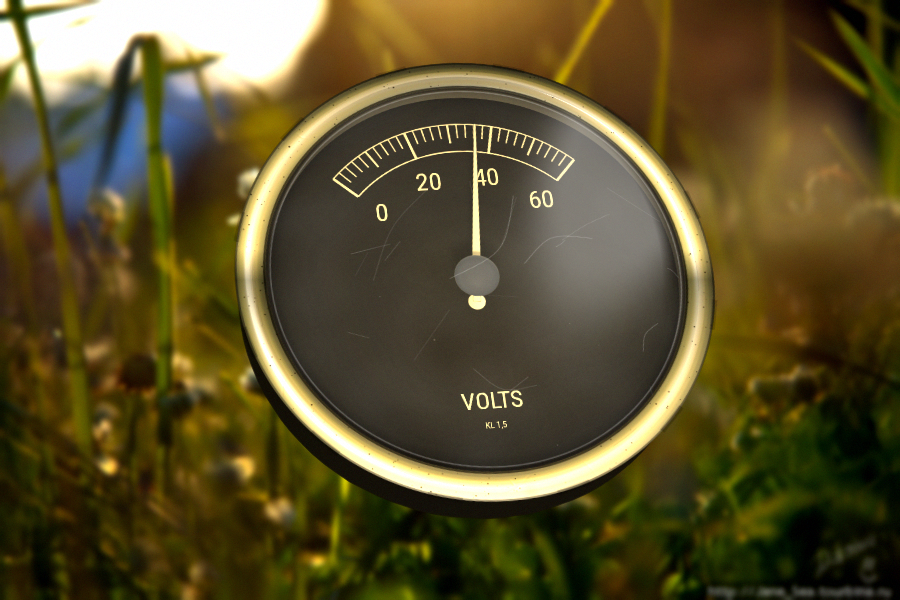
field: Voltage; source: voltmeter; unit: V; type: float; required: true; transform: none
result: 36 V
